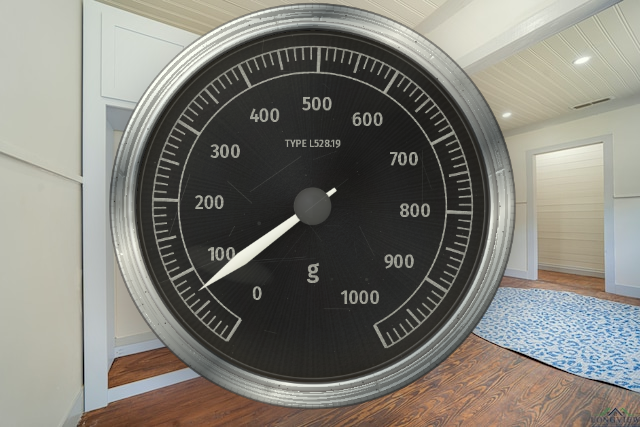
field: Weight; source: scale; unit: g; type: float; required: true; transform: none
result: 70 g
